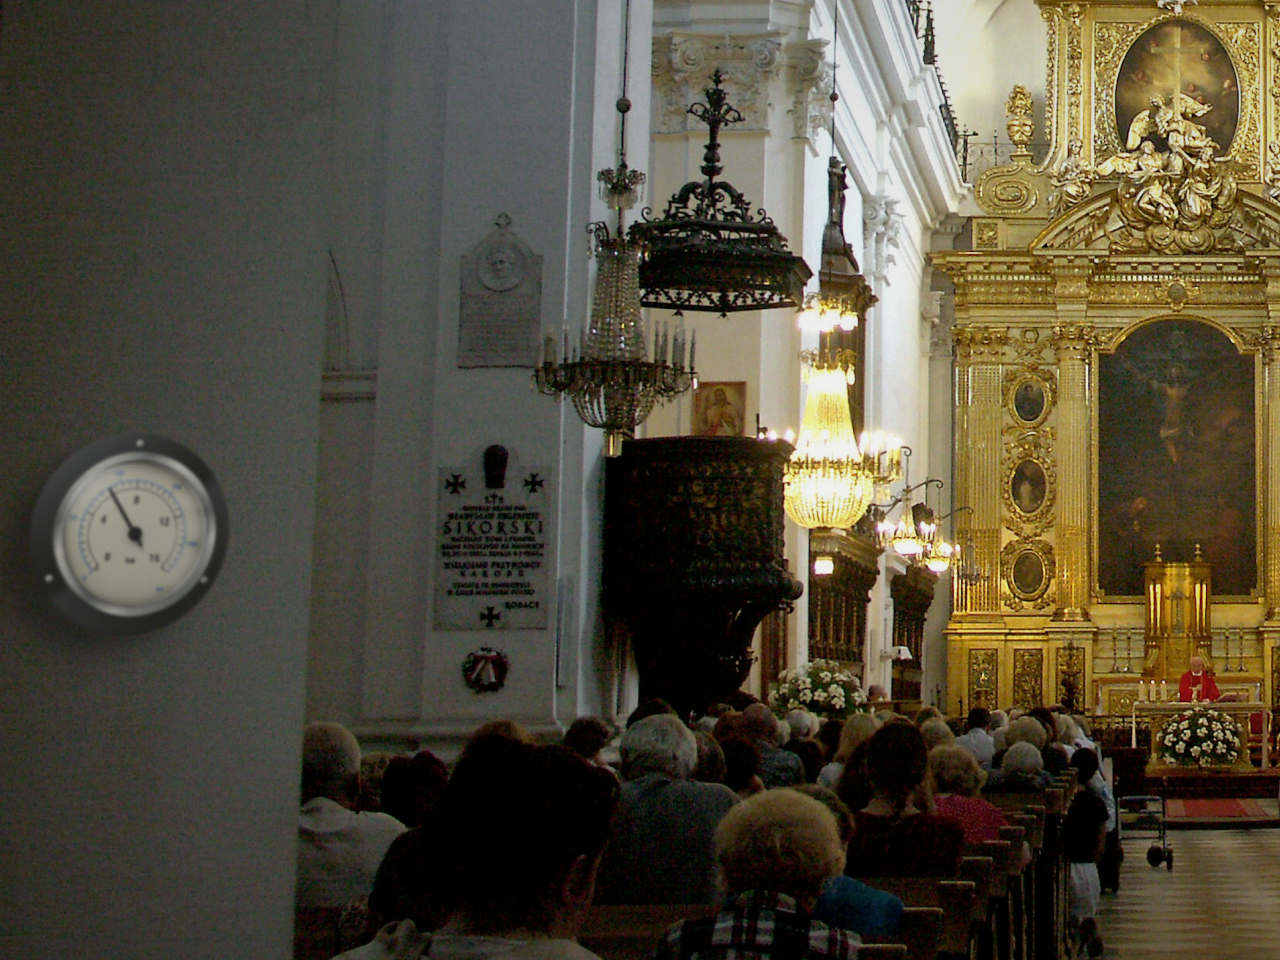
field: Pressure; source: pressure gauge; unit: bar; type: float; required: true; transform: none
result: 6 bar
